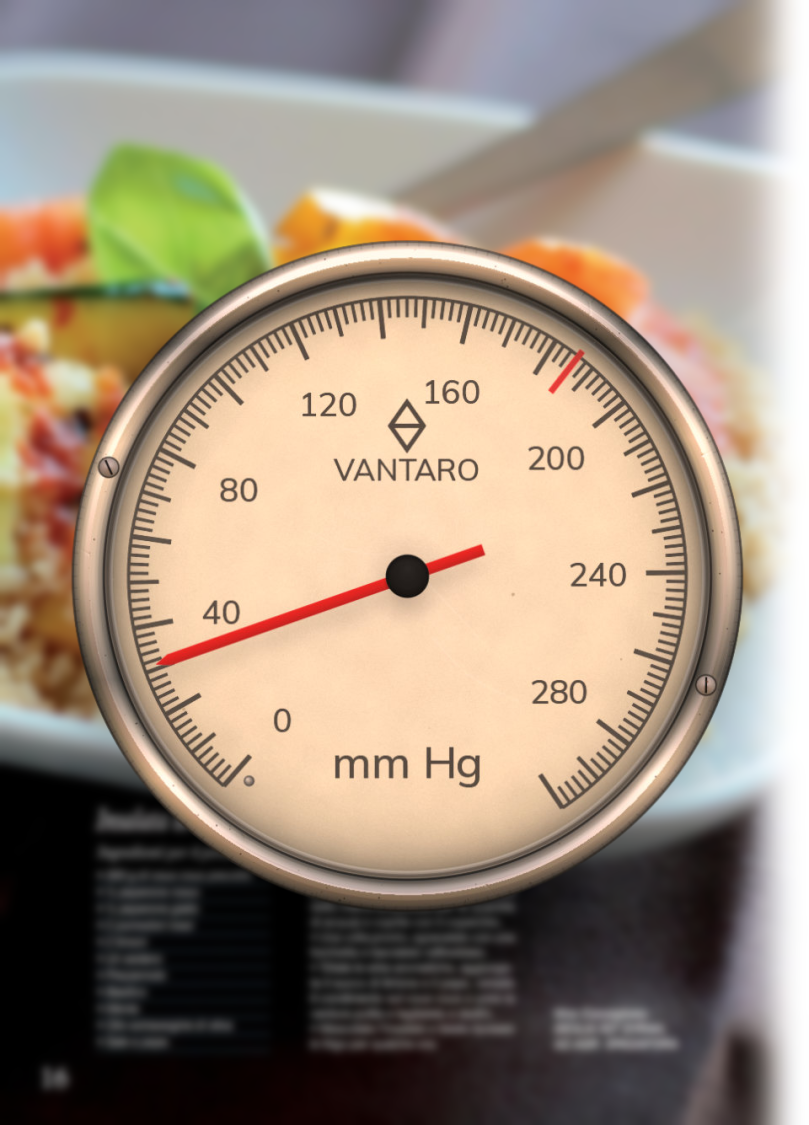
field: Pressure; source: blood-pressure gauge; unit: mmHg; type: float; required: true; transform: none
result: 31 mmHg
